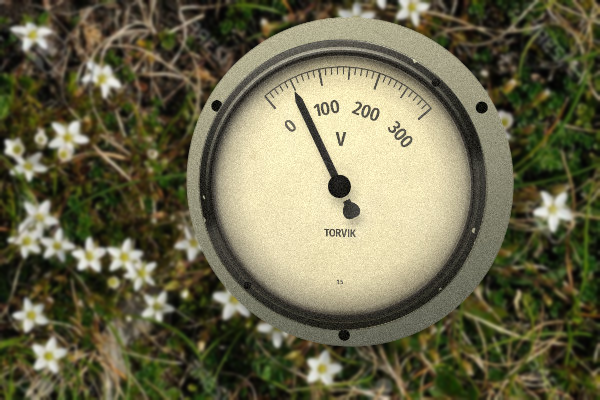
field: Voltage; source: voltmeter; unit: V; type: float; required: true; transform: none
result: 50 V
